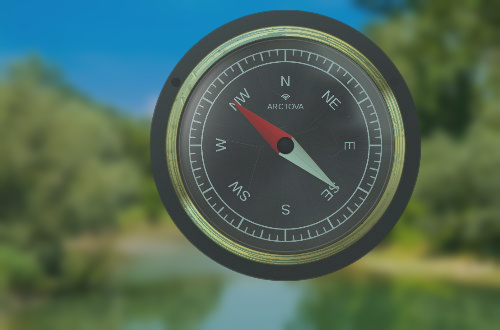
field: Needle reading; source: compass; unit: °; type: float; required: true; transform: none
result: 310 °
